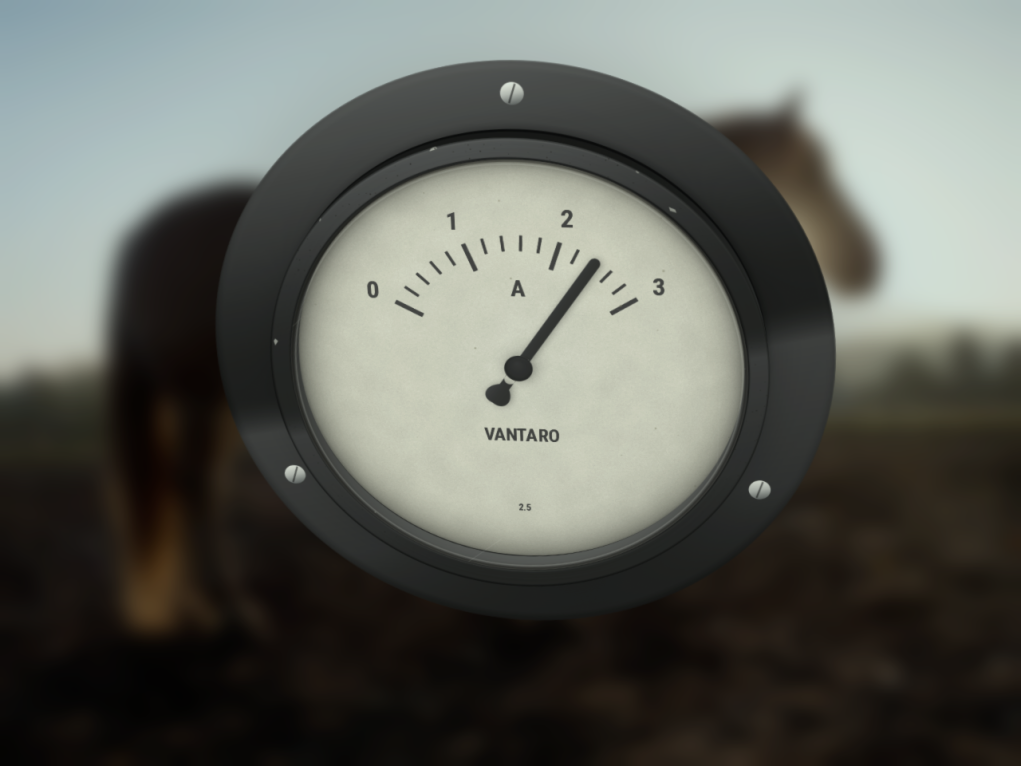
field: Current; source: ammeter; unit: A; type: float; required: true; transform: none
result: 2.4 A
